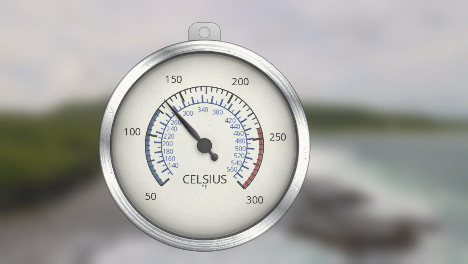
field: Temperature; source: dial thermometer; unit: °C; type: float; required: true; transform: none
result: 135 °C
